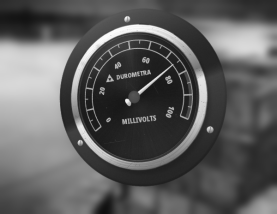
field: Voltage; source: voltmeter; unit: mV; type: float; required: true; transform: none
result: 75 mV
